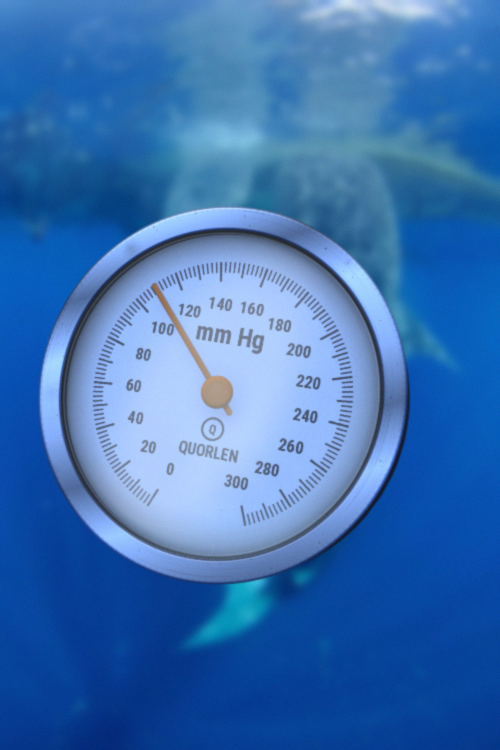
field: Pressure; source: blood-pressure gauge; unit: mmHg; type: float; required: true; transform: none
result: 110 mmHg
